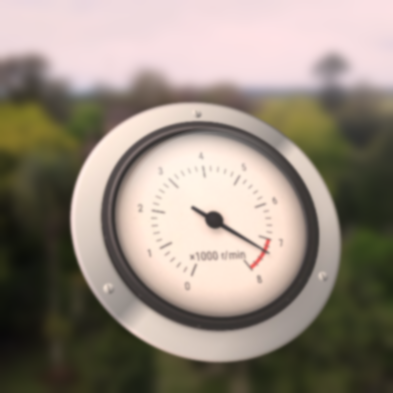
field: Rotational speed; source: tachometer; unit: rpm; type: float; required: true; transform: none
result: 7400 rpm
